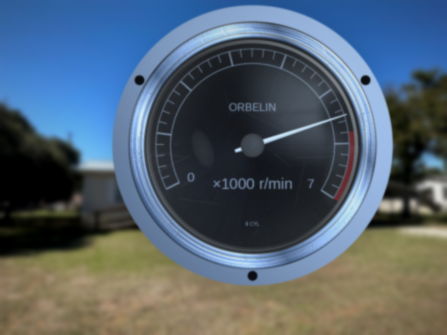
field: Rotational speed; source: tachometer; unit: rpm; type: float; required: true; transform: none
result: 5500 rpm
